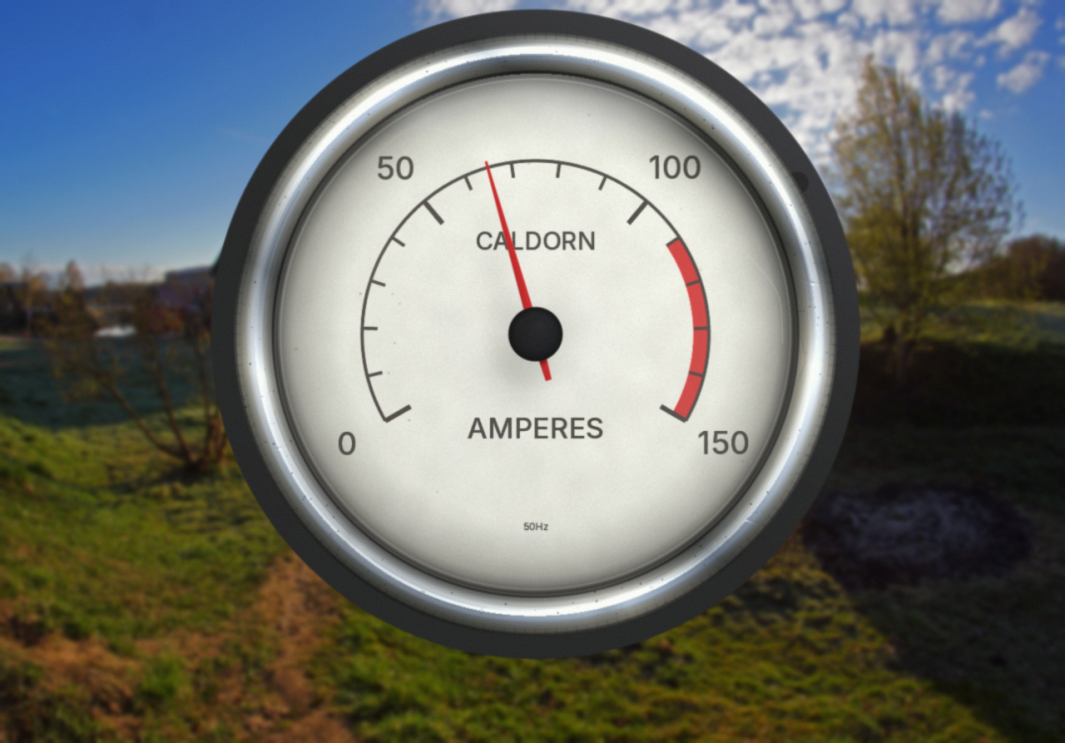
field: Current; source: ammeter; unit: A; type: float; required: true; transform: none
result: 65 A
